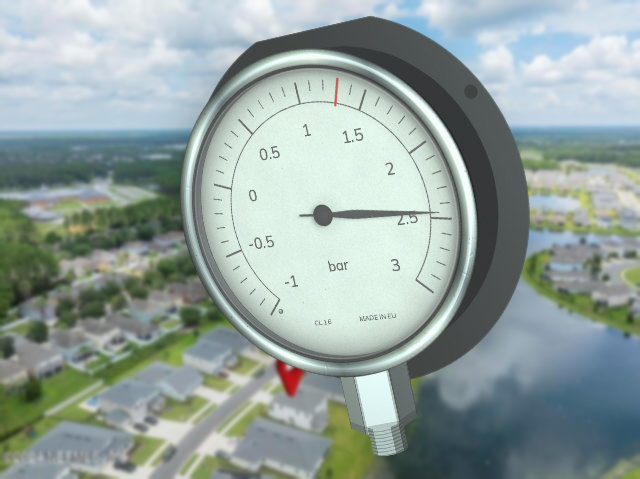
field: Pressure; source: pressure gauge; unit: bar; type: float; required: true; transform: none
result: 2.45 bar
